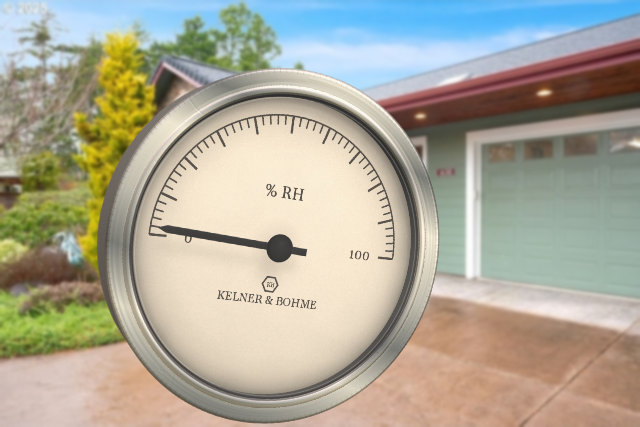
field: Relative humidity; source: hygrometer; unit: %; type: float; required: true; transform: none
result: 2 %
